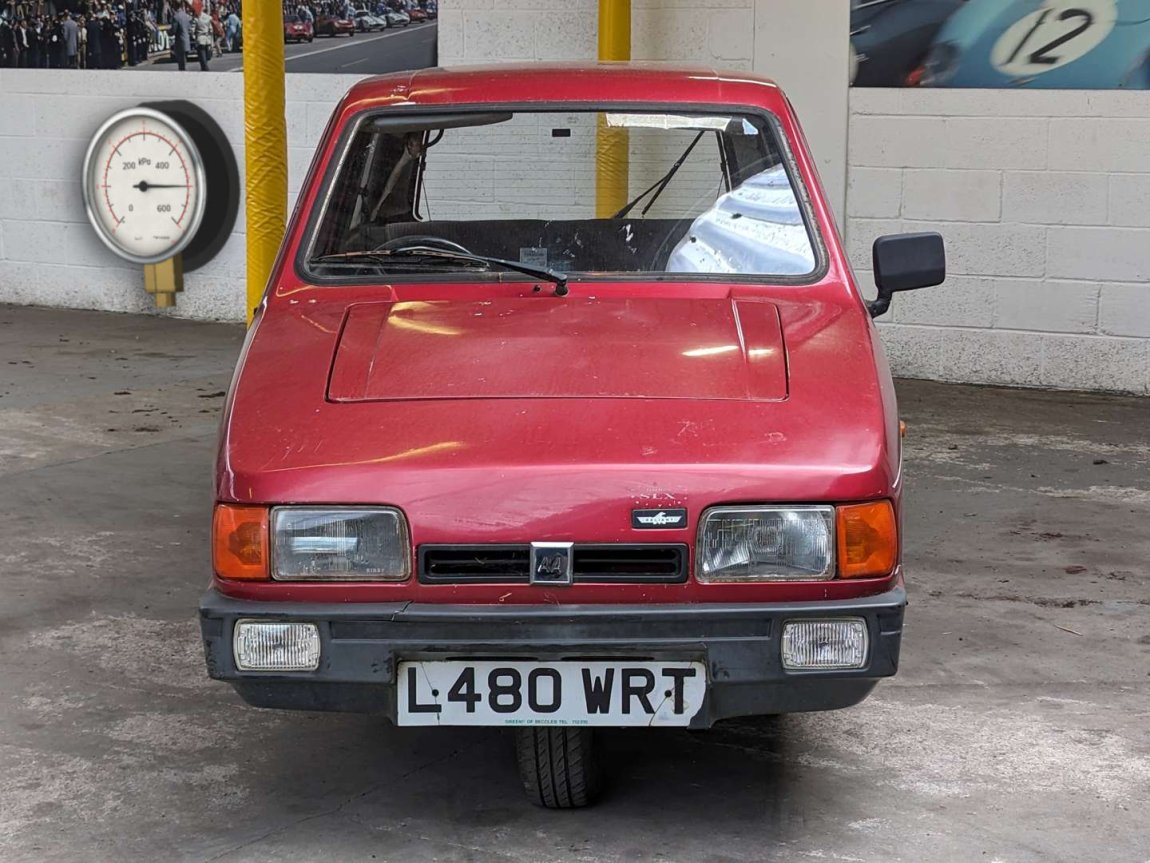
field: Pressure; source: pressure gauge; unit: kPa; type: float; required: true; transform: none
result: 500 kPa
